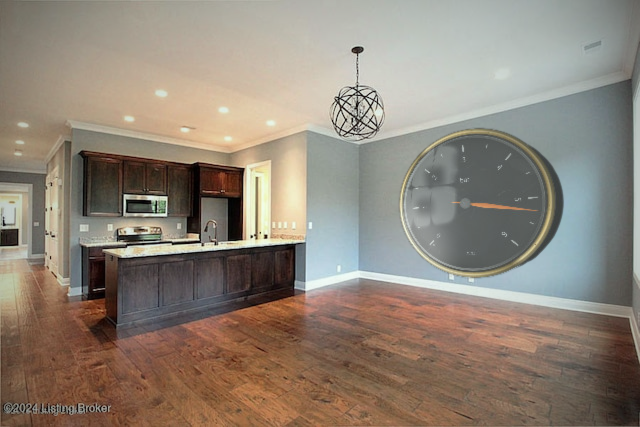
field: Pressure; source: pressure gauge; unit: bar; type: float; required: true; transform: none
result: 5.25 bar
